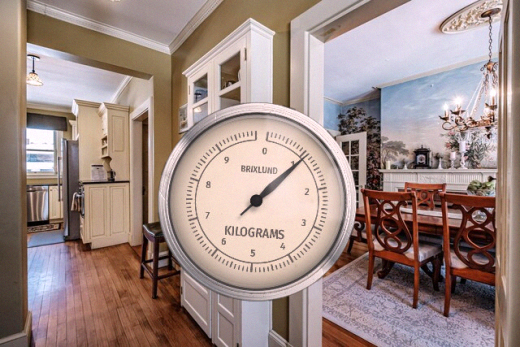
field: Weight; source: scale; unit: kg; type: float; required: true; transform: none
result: 1.1 kg
